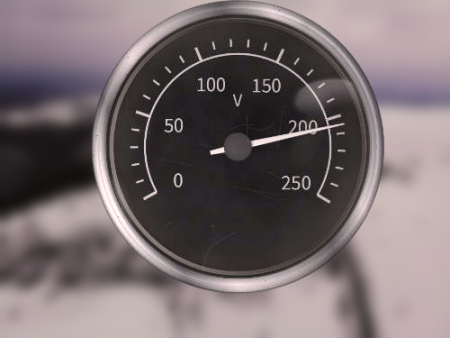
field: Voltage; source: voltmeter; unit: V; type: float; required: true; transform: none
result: 205 V
